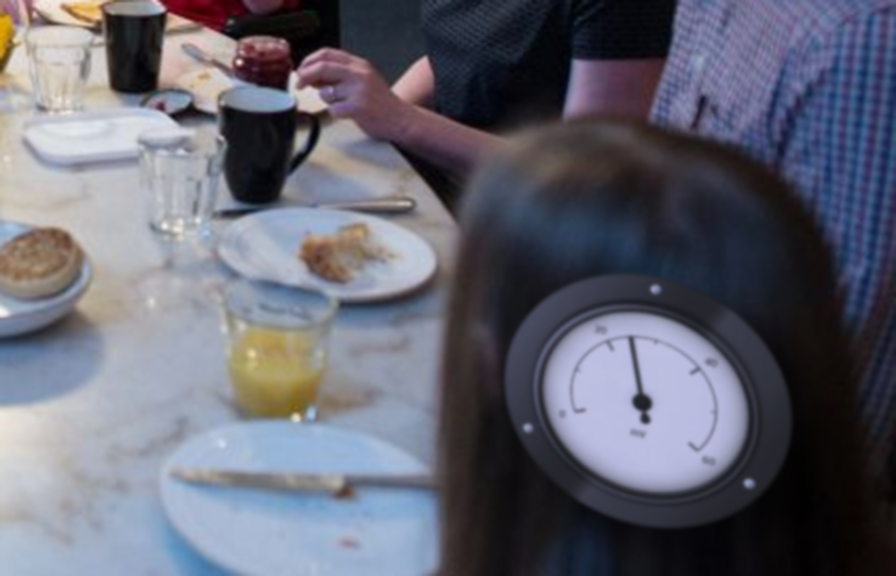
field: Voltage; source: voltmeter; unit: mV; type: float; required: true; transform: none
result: 25 mV
